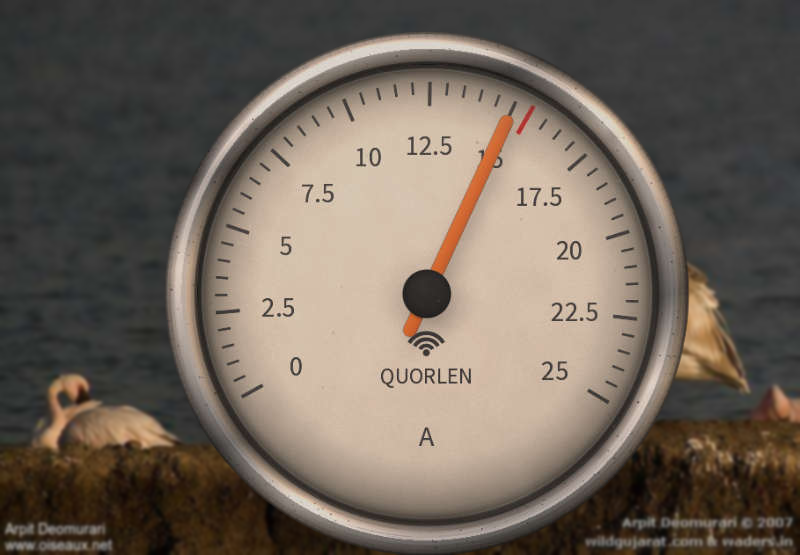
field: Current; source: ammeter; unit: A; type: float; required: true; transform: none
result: 15 A
